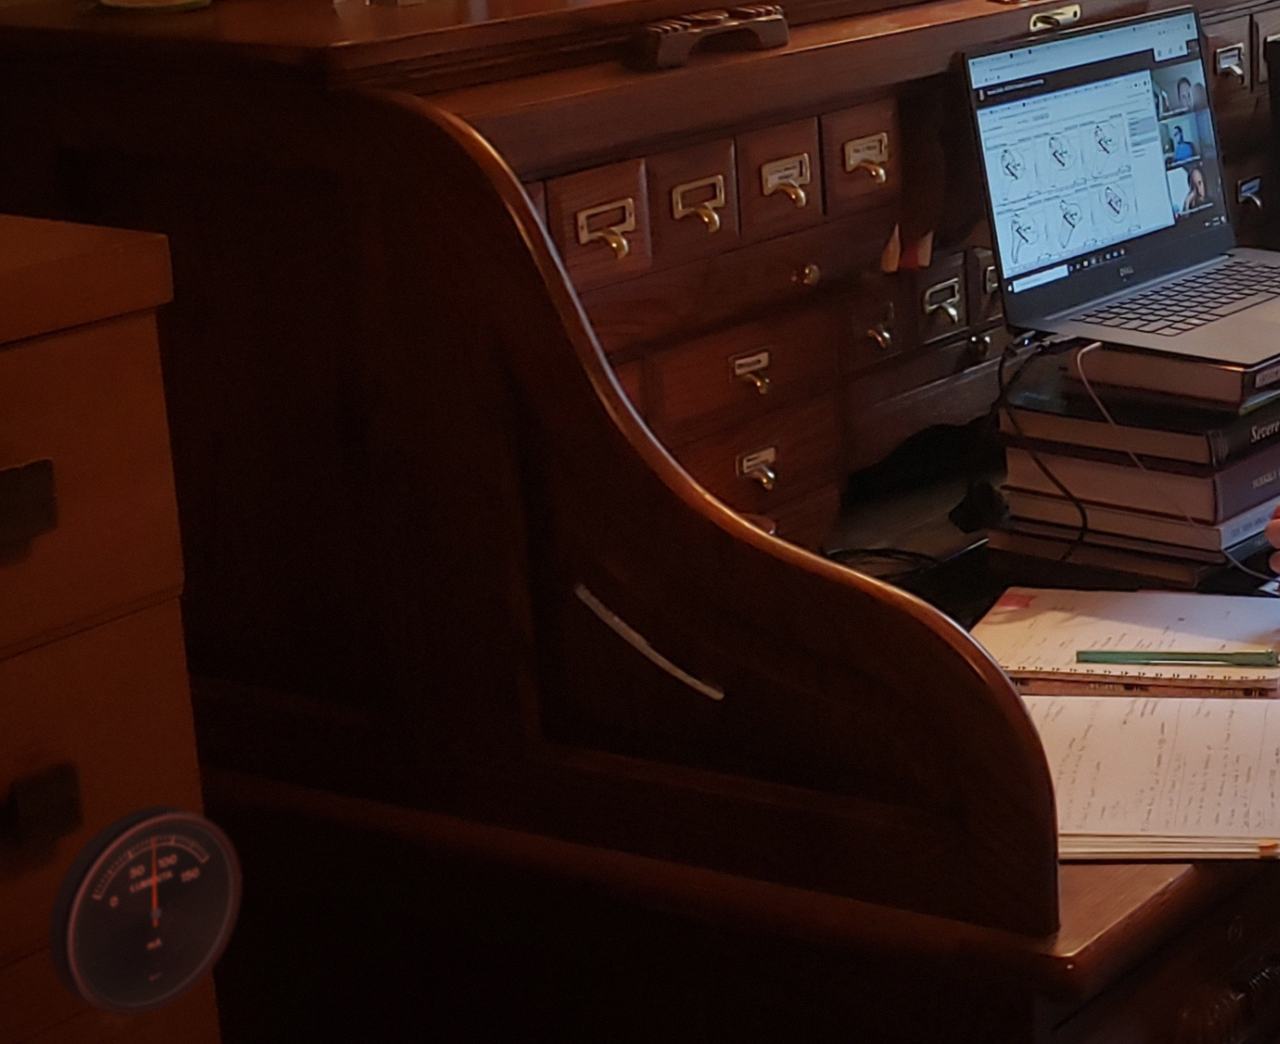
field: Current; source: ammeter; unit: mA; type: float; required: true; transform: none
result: 75 mA
